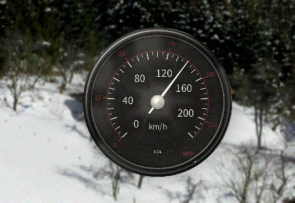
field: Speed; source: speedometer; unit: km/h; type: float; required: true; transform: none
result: 140 km/h
